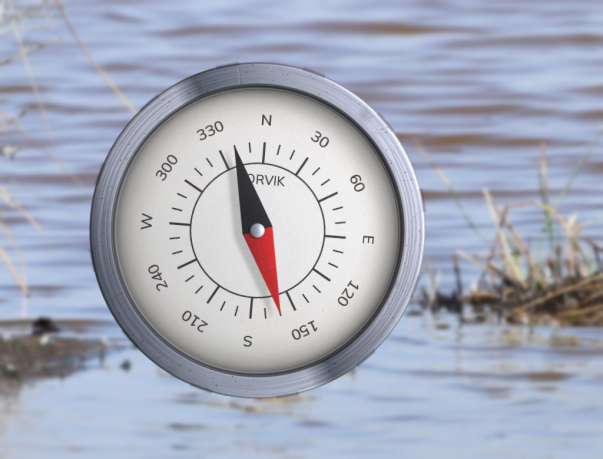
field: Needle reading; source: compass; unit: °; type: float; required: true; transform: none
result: 160 °
